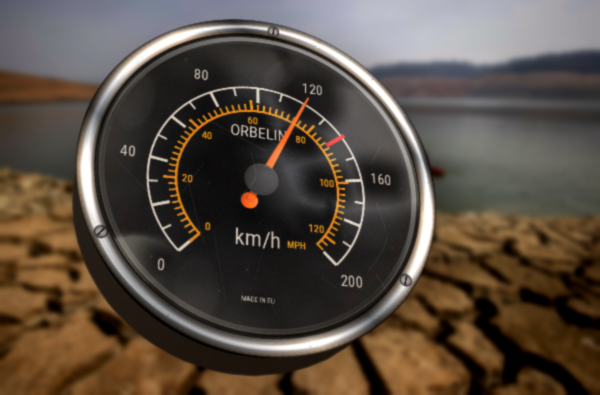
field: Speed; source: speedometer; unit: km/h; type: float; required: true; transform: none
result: 120 km/h
